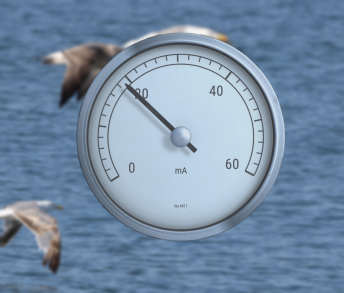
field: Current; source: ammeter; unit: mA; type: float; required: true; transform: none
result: 19 mA
